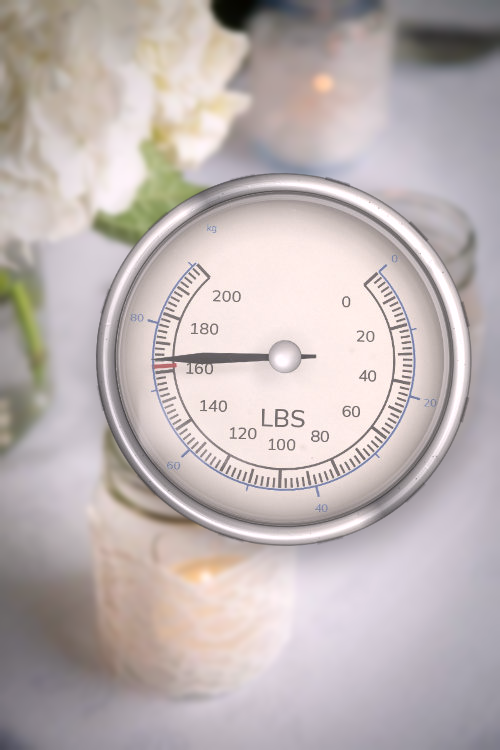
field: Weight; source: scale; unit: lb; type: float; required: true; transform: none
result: 164 lb
